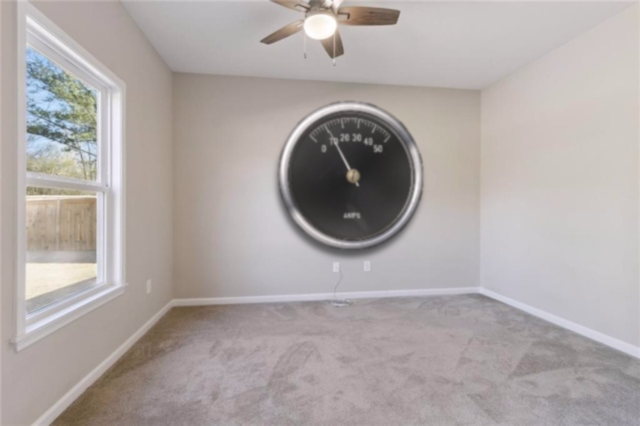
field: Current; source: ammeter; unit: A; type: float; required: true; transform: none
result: 10 A
